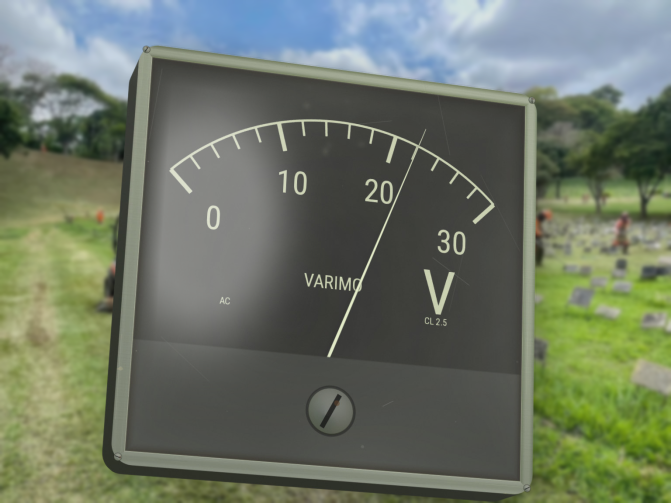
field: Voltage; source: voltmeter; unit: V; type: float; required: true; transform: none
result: 22 V
